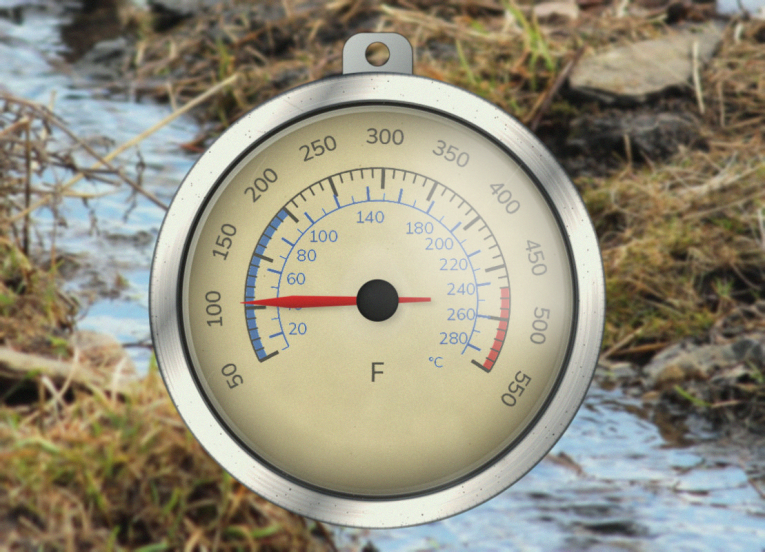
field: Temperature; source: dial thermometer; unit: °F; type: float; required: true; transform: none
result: 105 °F
